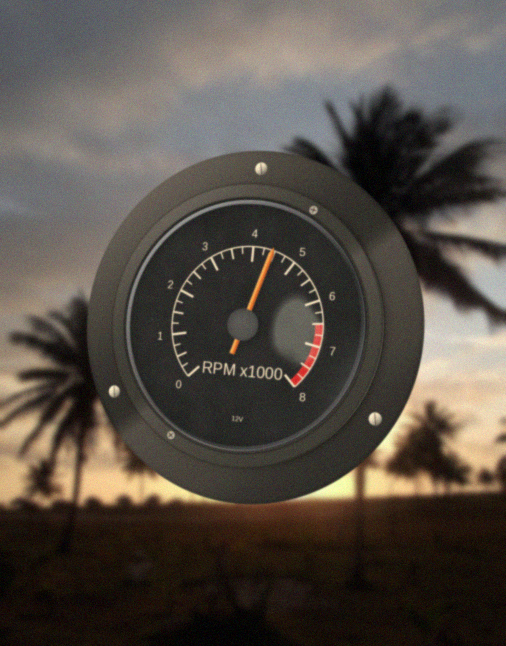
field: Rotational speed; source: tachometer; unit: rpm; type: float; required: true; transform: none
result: 4500 rpm
